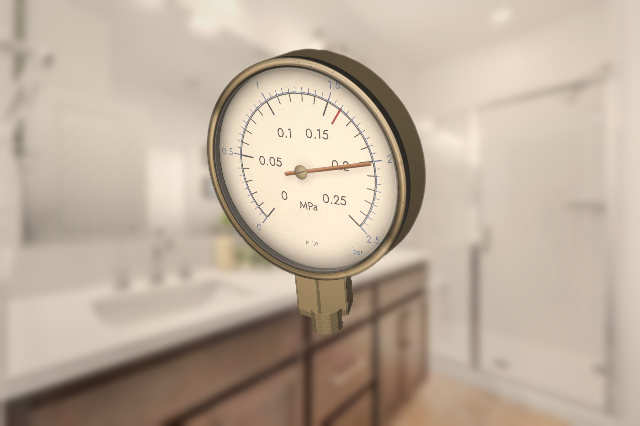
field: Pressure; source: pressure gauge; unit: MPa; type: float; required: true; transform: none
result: 0.2 MPa
